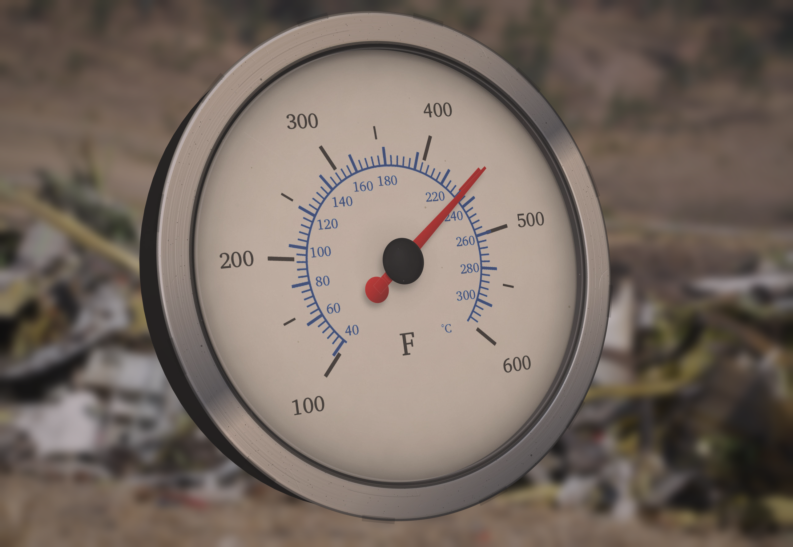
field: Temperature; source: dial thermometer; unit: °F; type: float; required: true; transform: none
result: 450 °F
